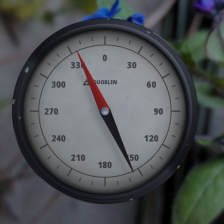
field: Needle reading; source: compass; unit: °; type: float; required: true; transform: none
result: 335 °
